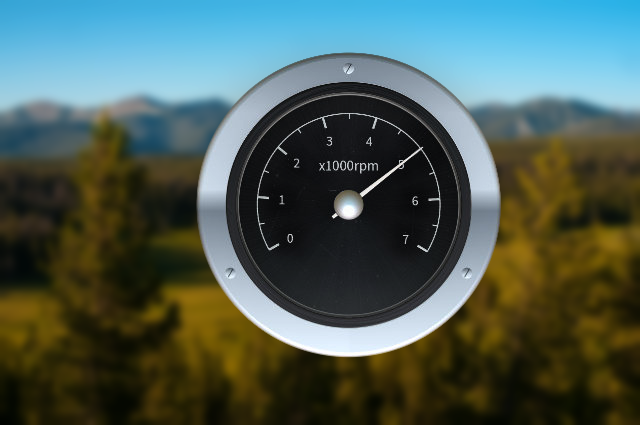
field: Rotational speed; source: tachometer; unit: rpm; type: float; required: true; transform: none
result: 5000 rpm
